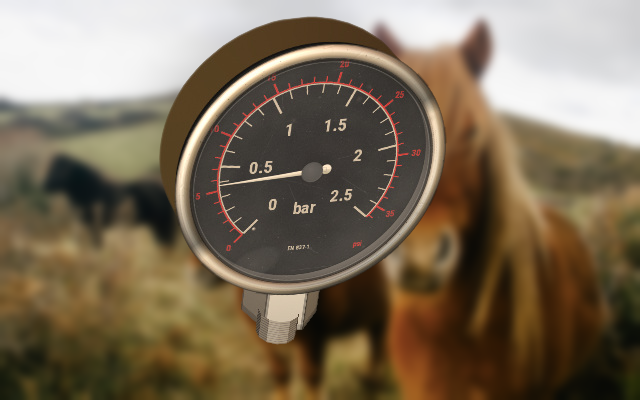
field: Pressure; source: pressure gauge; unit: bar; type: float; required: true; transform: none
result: 0.4 bar
